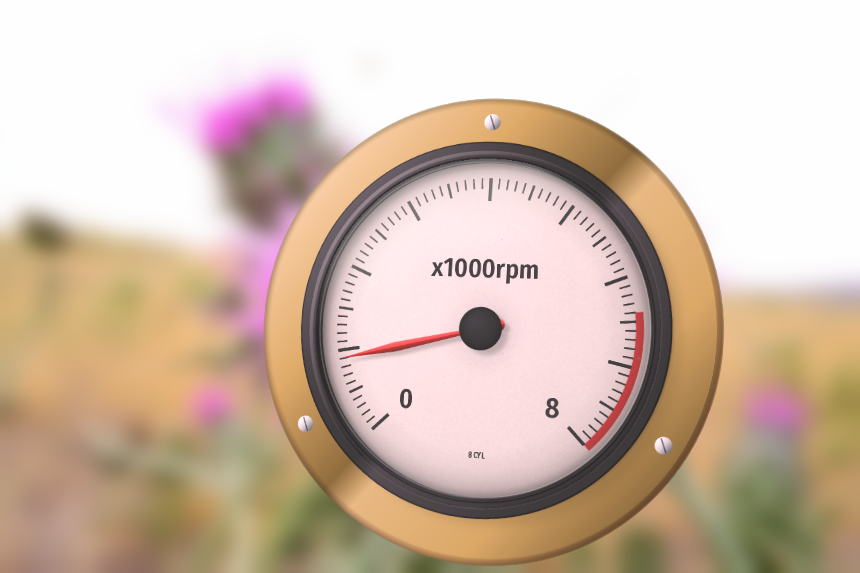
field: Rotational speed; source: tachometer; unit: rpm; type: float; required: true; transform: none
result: 900 rpm
